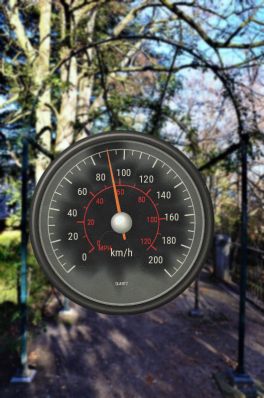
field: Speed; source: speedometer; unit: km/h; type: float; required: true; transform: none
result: 90 km/h
